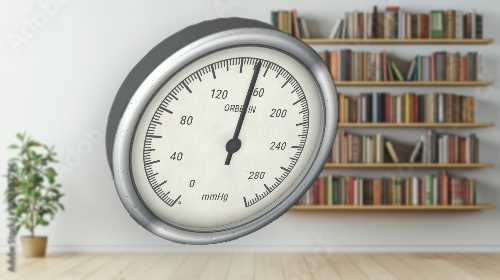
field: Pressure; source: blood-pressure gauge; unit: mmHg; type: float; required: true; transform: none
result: 150 mmHg
